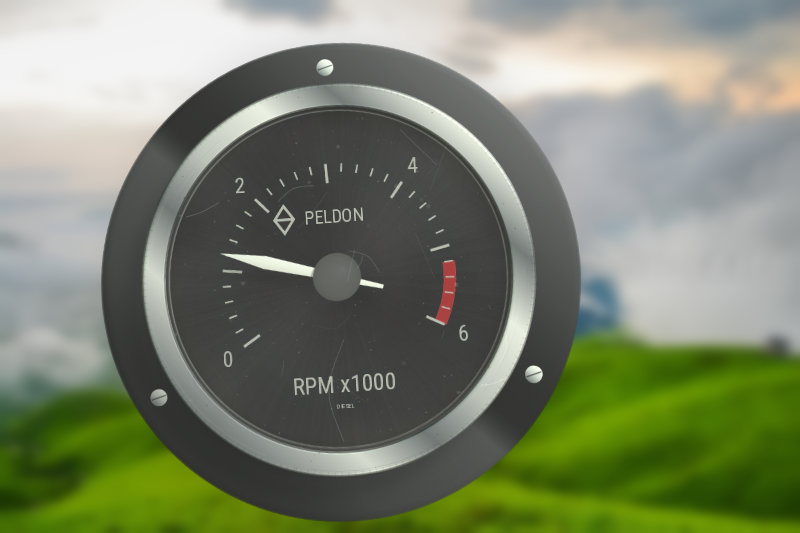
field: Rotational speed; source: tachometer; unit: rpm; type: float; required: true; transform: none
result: 1200 rpm
